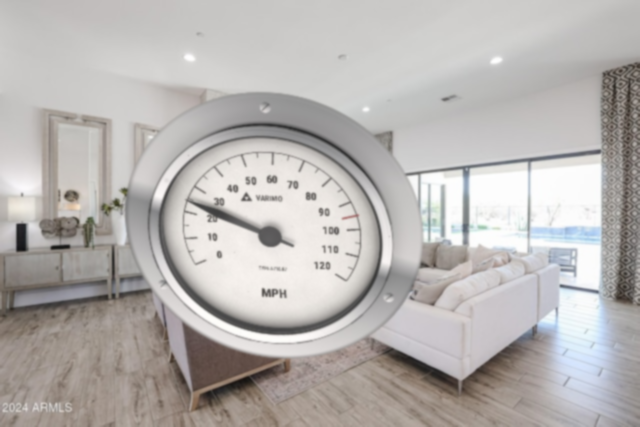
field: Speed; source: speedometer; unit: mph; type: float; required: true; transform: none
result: 25 mph
